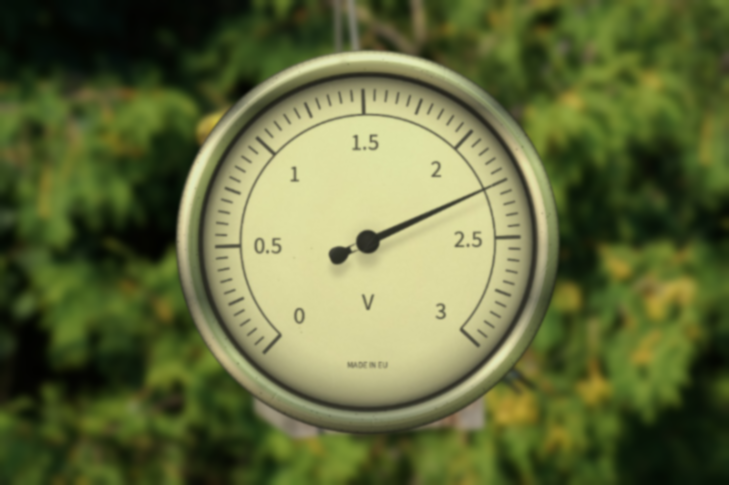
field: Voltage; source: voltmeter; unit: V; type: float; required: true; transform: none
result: 2.25 V
